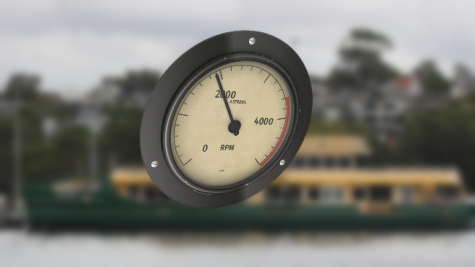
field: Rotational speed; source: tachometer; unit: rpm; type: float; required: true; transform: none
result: 1900 rpm
